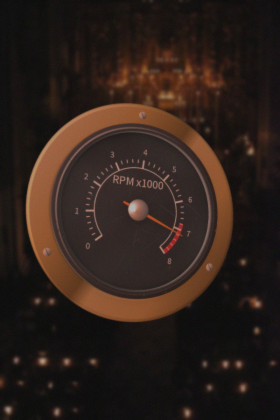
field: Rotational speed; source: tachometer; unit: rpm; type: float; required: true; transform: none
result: 7200 rpm
